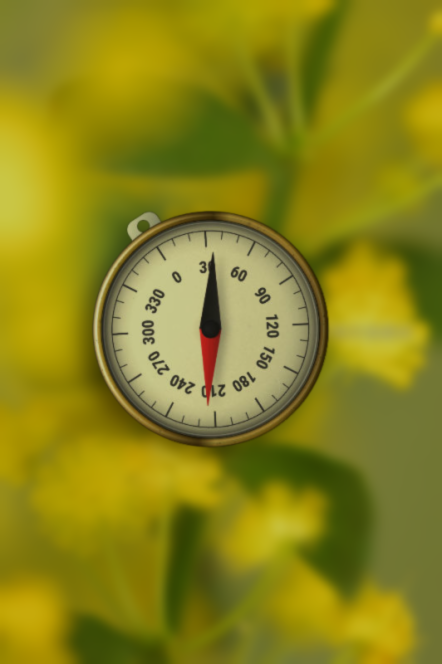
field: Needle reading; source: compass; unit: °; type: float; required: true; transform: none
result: 215 °
